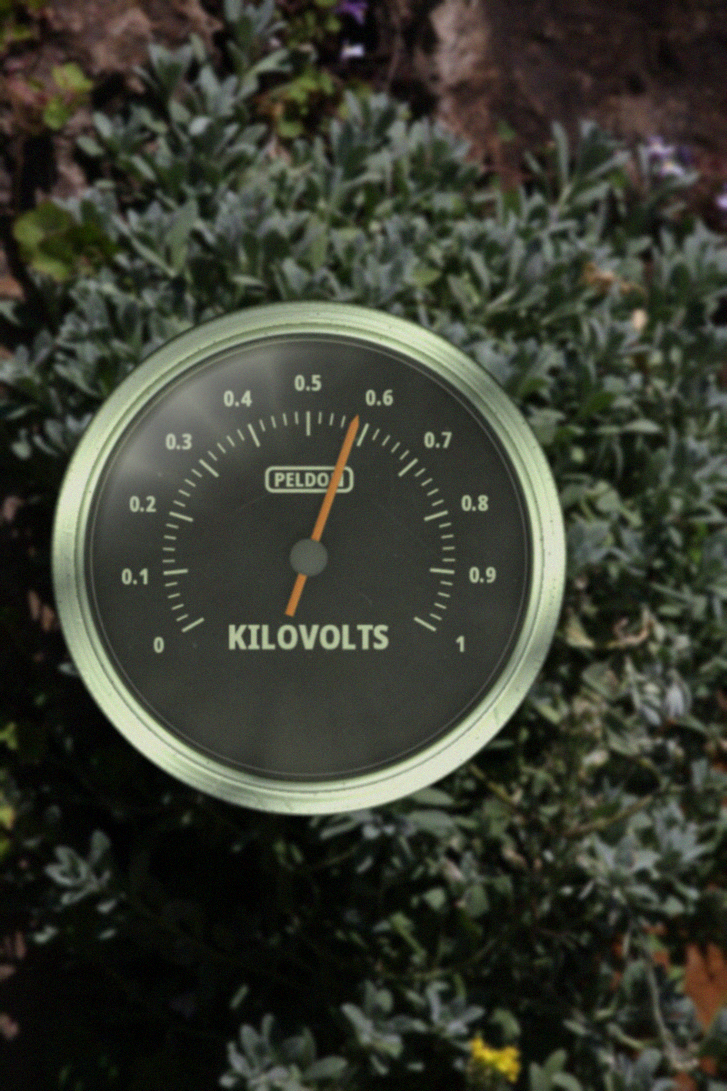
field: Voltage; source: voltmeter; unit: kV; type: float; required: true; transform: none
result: 0.58 kV
